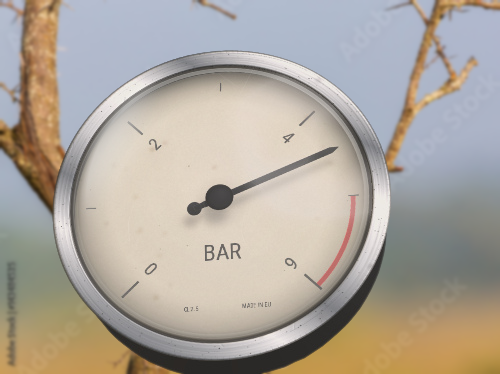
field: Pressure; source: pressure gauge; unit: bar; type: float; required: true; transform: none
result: 4.5 bar
